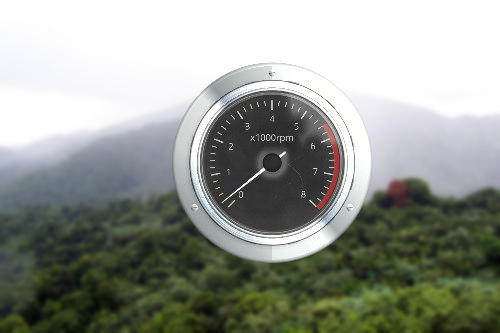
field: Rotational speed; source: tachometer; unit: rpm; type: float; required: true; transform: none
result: 200 rpm
